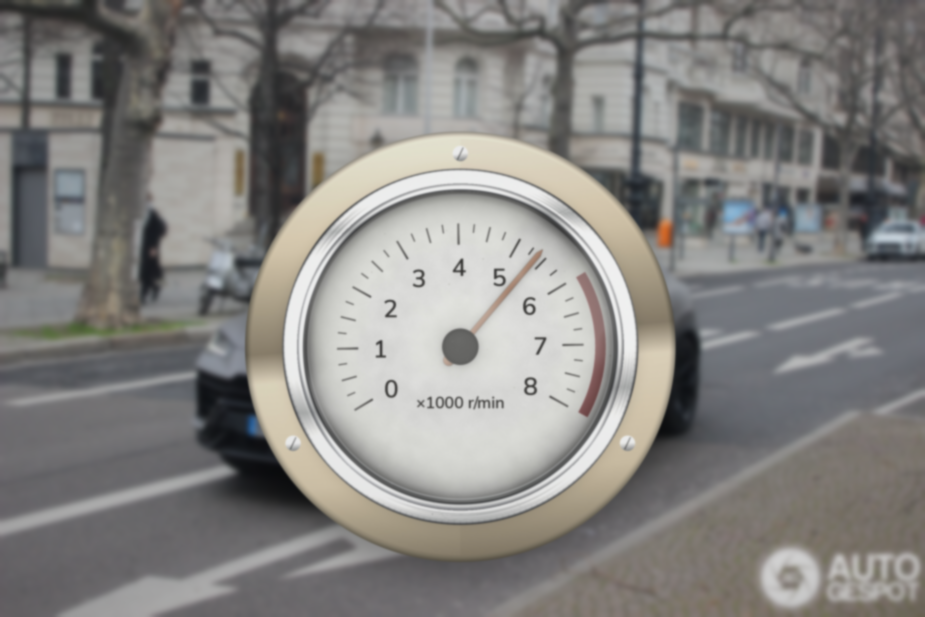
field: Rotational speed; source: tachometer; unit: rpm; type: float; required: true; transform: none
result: 5375 rpm
